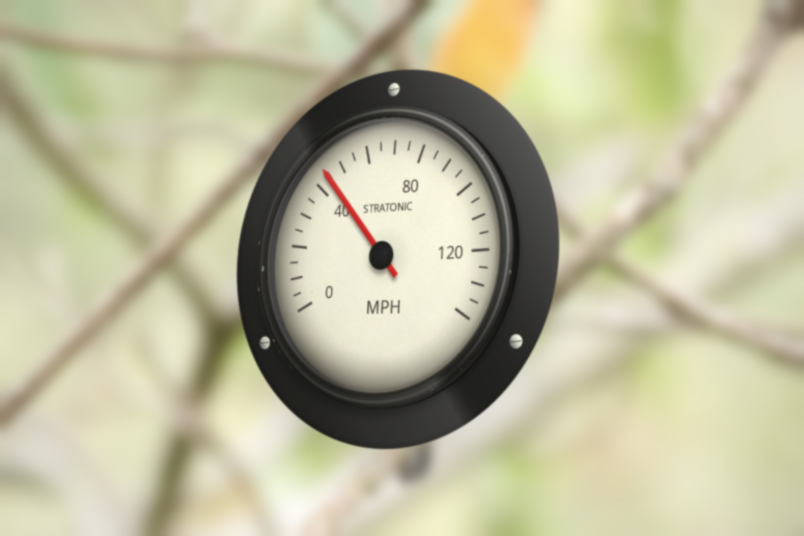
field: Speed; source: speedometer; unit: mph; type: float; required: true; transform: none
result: 45 mph
